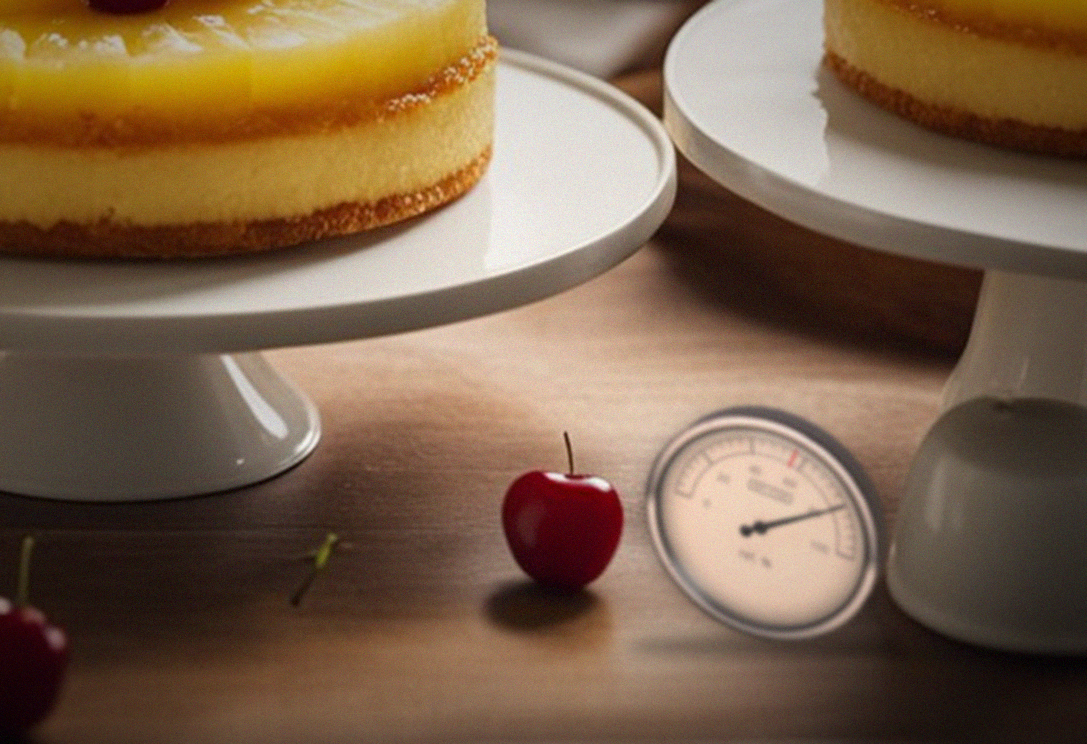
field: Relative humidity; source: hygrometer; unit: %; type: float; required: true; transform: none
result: 80 %
